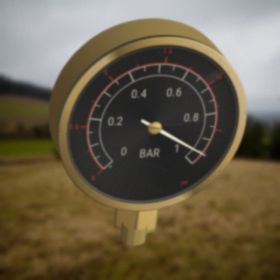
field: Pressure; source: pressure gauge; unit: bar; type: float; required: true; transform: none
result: 0.95 bar
